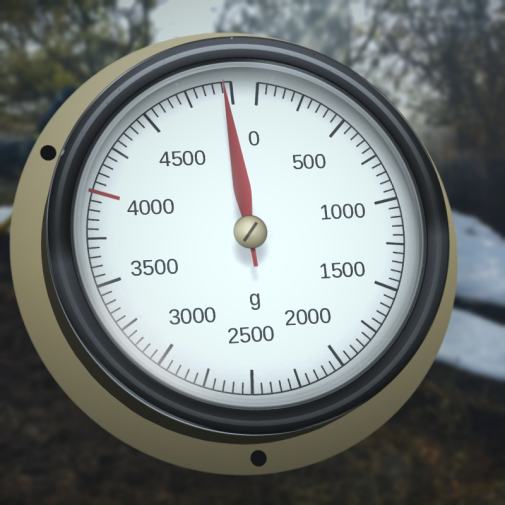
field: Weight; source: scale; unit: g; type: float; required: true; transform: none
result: 4950 g
